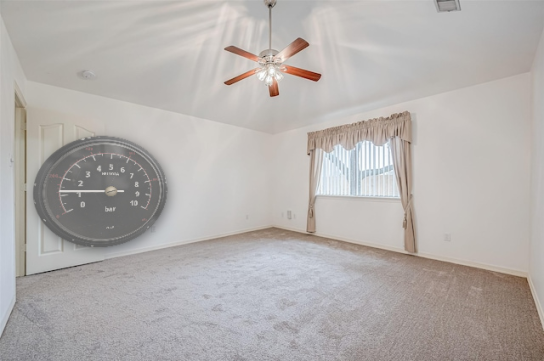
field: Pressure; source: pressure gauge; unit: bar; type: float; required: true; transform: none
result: 1.25 bar
